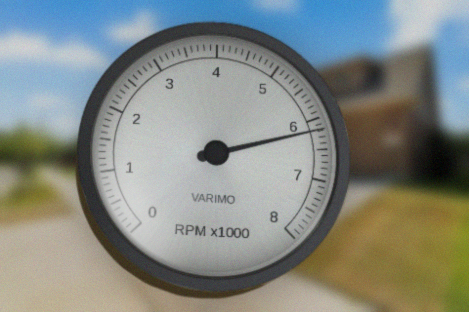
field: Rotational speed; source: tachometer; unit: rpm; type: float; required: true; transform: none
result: 6200 rpm
